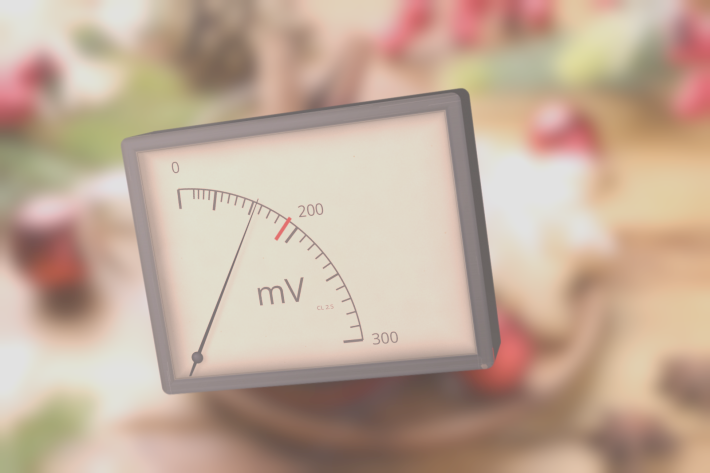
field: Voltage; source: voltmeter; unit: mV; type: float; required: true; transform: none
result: 155 mV
